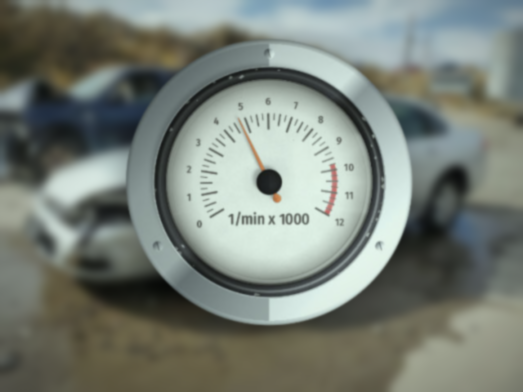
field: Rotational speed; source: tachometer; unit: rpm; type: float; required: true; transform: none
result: 4750 rpm
